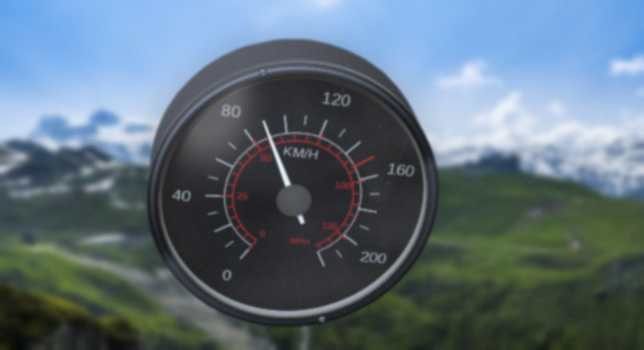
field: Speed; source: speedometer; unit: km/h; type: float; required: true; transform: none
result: 90 km/h
